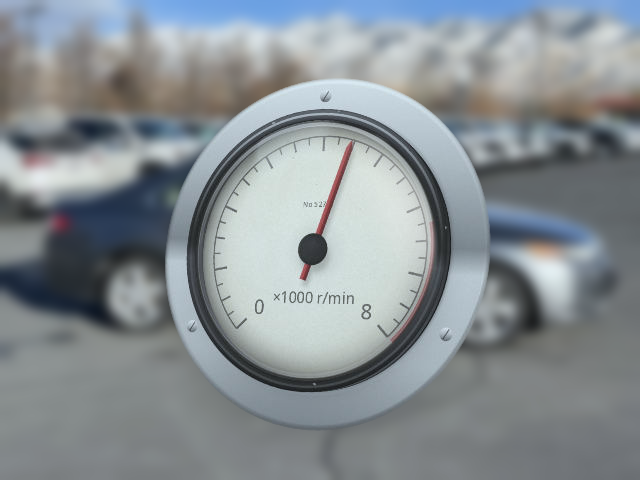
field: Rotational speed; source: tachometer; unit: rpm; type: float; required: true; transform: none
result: 4500 rpm
